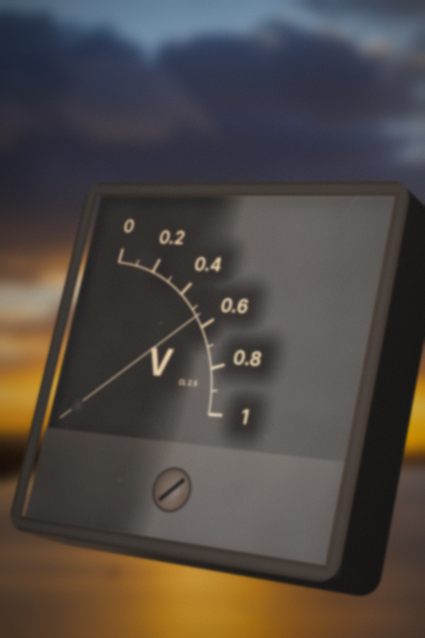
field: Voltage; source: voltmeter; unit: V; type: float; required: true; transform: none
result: 0.55 V
